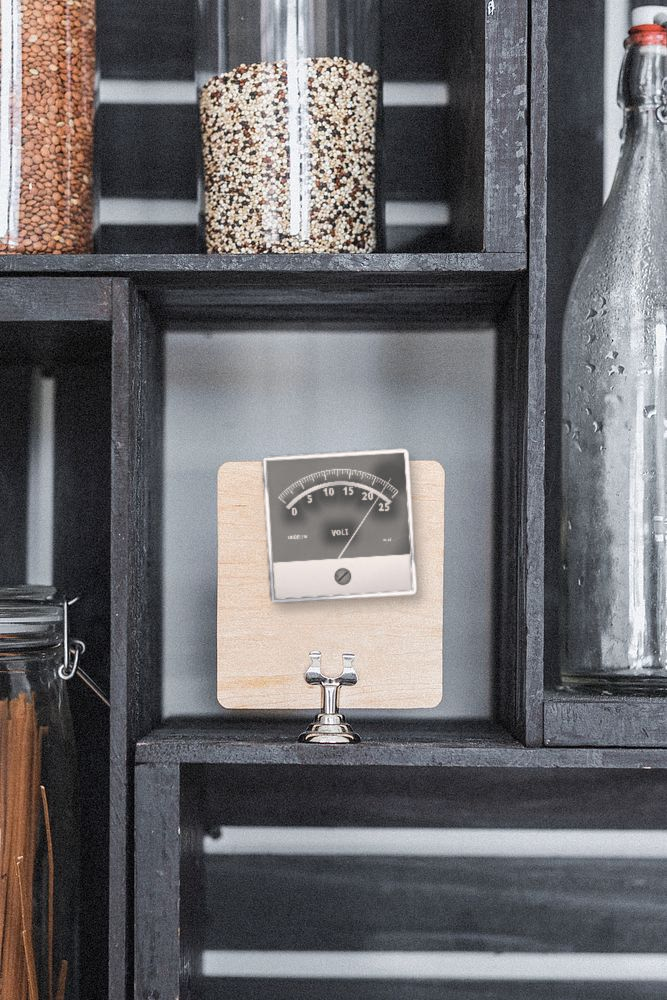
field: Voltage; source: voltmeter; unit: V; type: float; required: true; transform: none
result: 22.5 V
